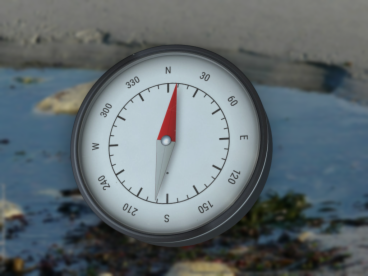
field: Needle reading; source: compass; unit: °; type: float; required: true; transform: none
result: 10 °
